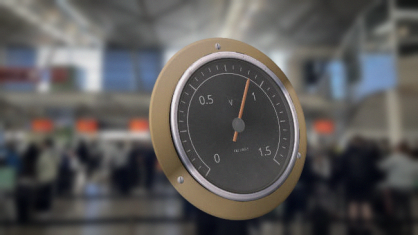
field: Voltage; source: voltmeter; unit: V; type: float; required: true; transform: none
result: 0.9 V
